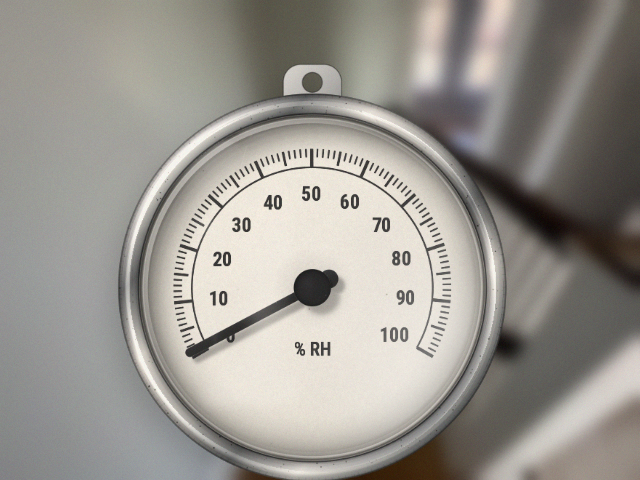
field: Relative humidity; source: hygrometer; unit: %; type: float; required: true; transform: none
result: 1 %
